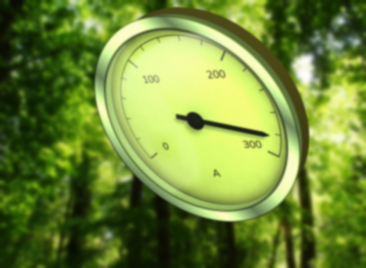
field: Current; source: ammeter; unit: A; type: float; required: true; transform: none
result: 280 A
